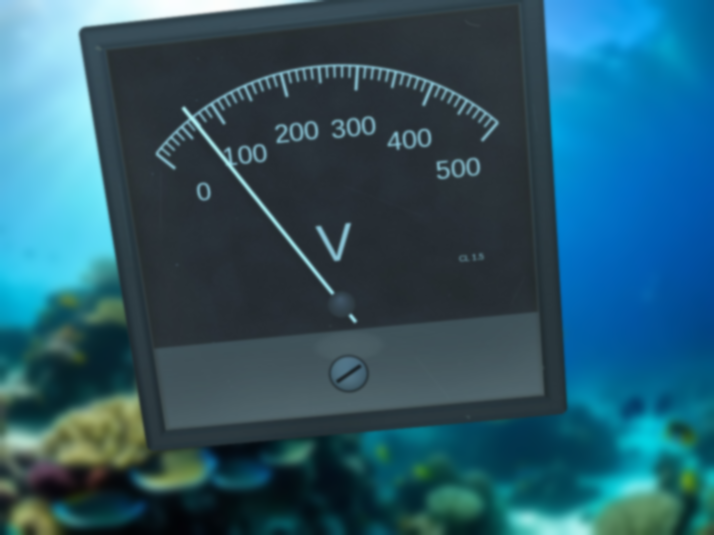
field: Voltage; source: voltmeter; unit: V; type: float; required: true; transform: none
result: 70 V
